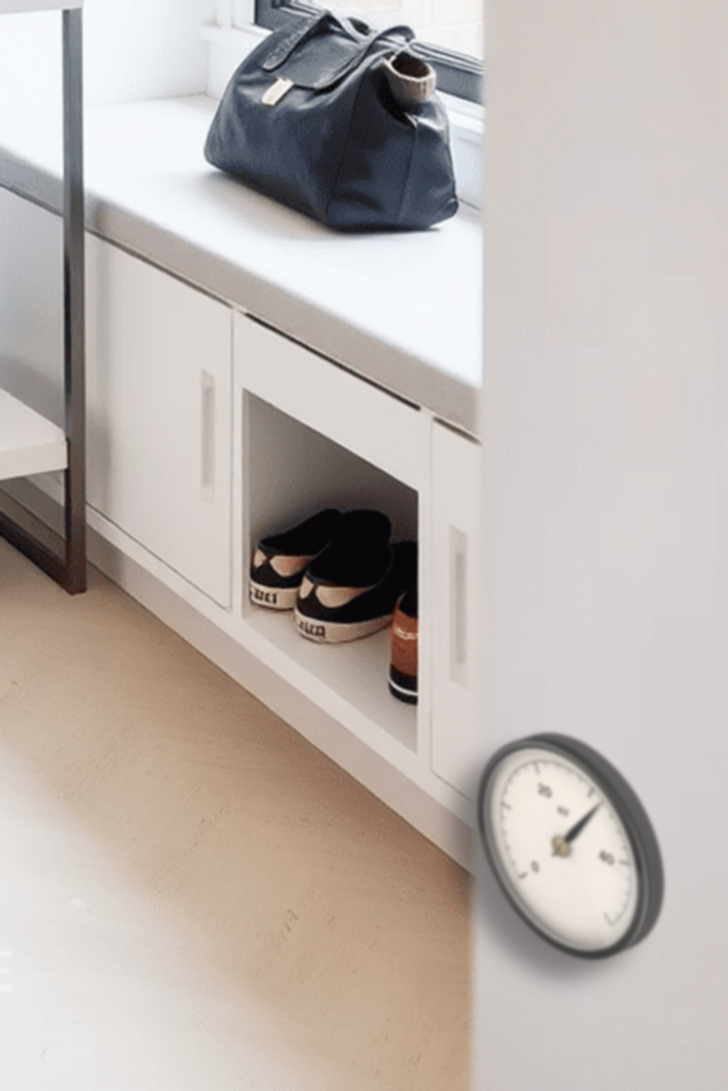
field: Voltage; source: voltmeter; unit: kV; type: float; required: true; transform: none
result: 32 kV
